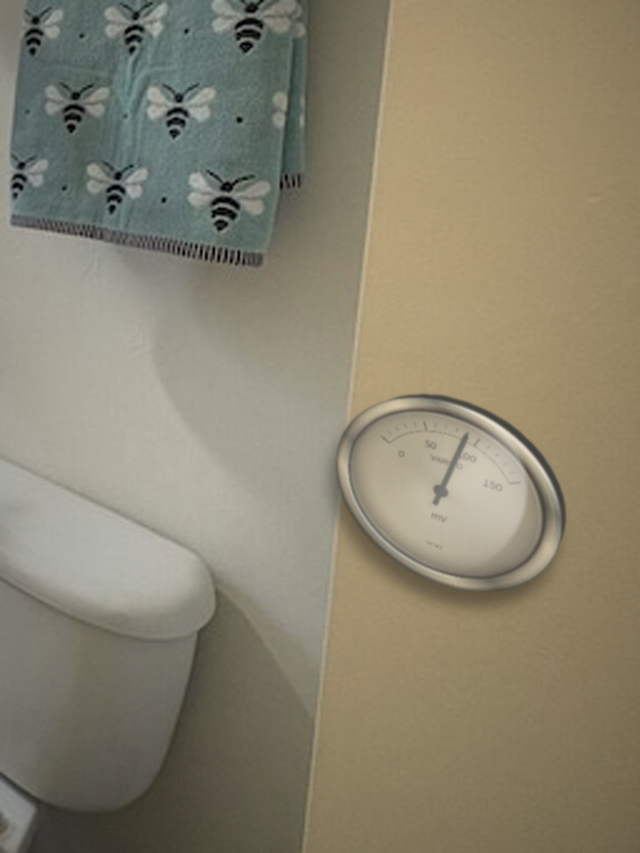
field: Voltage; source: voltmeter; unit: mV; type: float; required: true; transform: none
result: 90 mV
